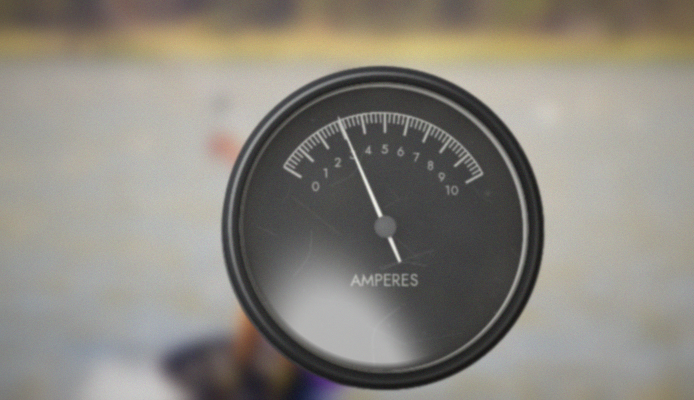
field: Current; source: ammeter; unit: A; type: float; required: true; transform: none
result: 3 A
